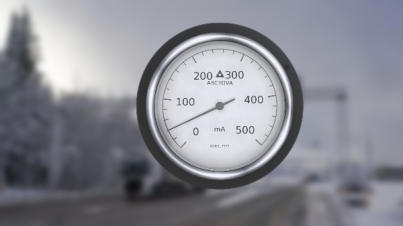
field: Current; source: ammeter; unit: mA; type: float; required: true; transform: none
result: 40 mA
